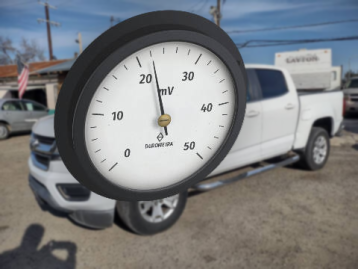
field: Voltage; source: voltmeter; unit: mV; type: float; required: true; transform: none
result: 22 mV
